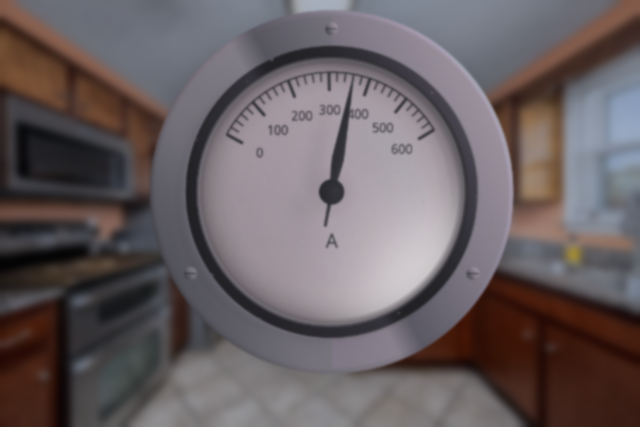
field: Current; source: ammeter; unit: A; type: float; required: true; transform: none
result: 360 A
